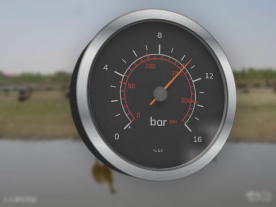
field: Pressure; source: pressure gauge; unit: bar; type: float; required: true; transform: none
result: 10.5 bar
